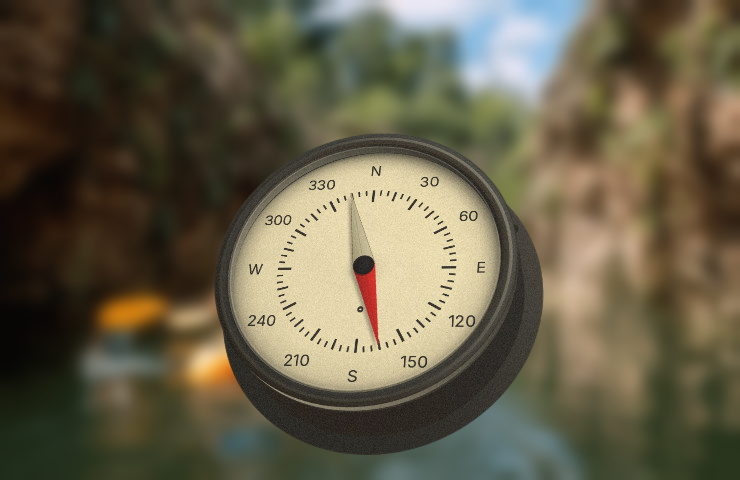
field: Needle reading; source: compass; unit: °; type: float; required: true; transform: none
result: 165 °
